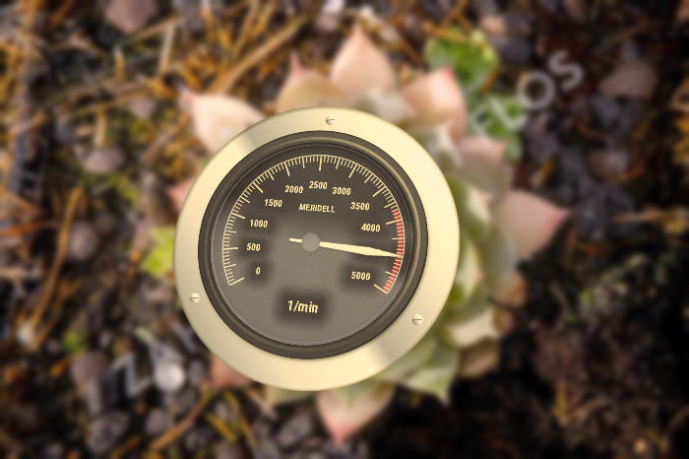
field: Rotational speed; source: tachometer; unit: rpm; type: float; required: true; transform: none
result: 4500 rpm
